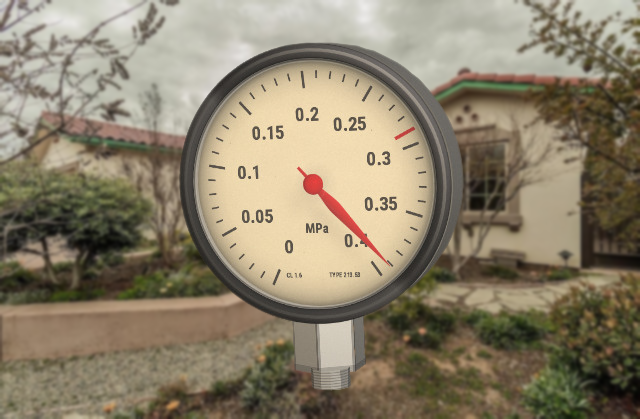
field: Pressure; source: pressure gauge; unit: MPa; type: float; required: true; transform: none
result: 0.39 MPa
